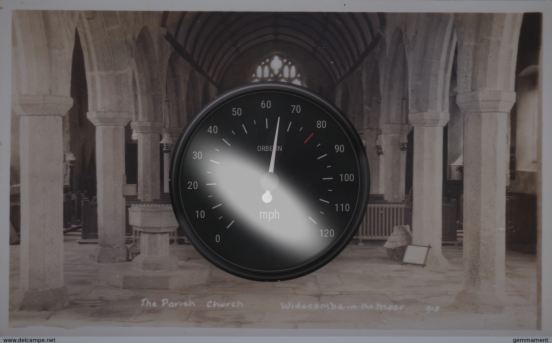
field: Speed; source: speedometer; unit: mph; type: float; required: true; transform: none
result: 65 mph
